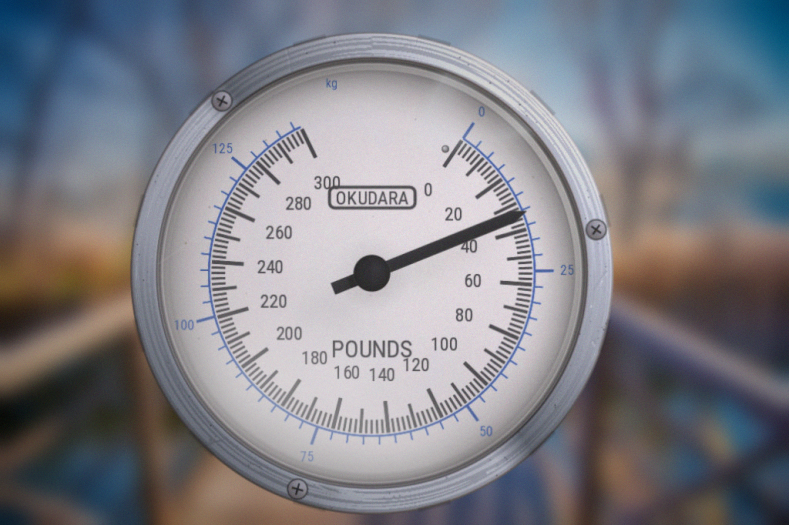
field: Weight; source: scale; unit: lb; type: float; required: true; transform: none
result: 34 lb
